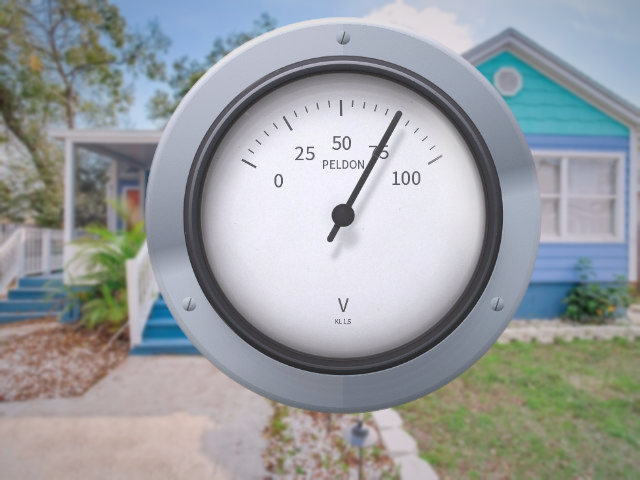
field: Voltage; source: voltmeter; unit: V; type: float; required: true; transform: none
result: 75 V
